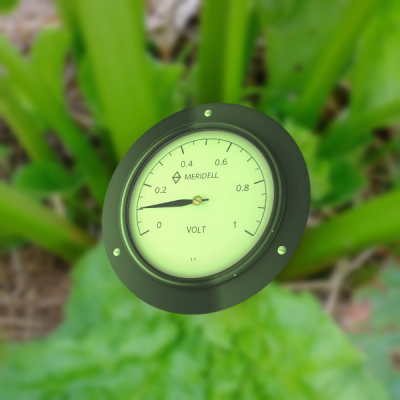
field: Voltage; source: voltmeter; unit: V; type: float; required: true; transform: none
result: 0.1 V
